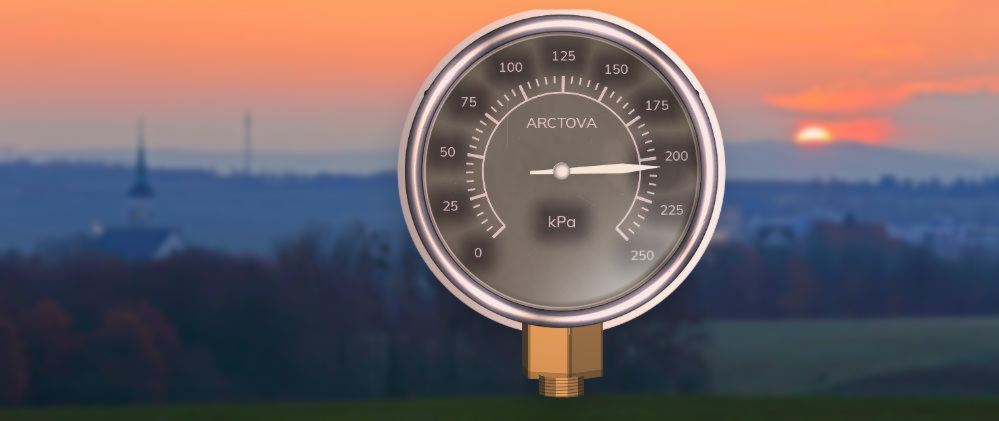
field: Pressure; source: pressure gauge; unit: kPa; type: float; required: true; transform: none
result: 205 kPa
